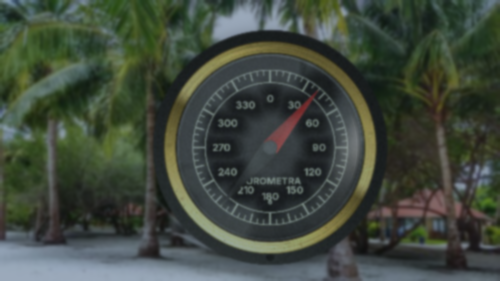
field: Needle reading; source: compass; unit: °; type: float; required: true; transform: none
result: 40 °
